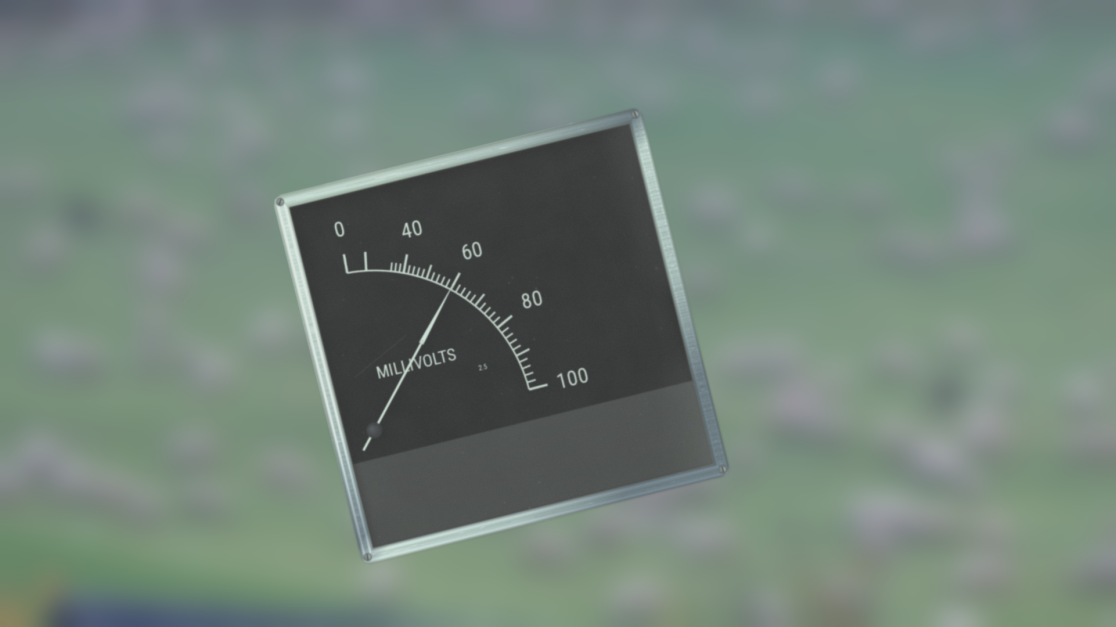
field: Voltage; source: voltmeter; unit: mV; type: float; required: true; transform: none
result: 60 mV
